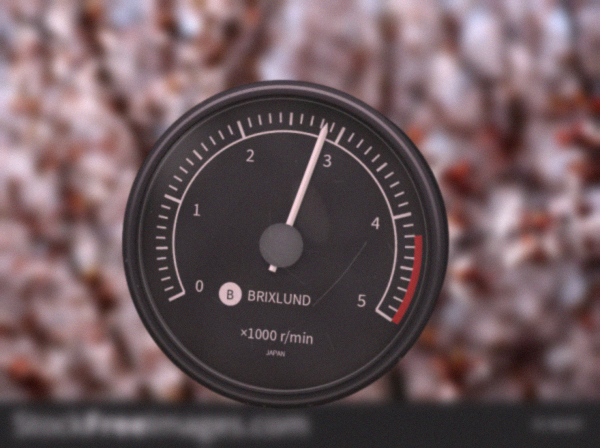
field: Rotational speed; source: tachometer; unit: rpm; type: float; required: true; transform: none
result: 2850 rpm
